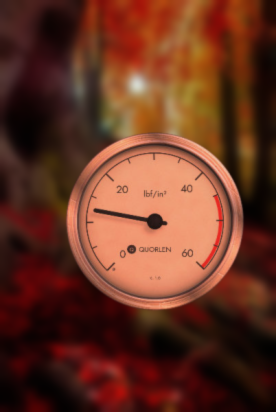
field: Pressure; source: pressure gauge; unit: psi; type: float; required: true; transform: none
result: 12.5 psi
